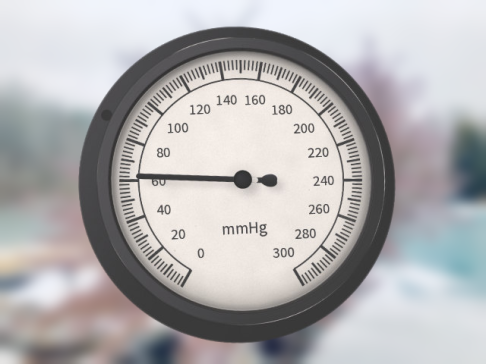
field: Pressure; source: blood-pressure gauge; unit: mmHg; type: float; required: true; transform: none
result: 62 mmHg
